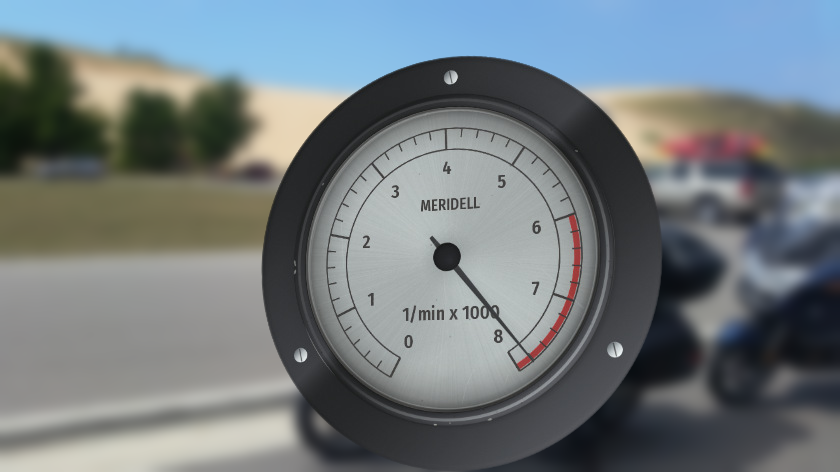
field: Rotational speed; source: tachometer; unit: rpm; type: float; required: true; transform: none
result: 7800 rpm
